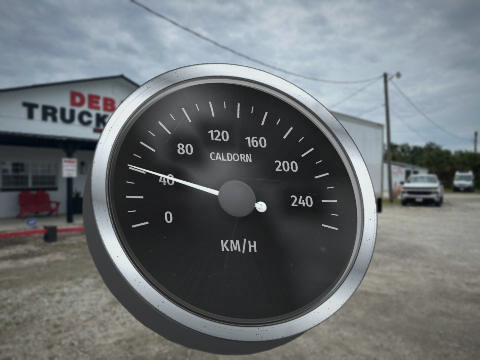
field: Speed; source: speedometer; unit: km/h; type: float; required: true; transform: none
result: 40 km/h
